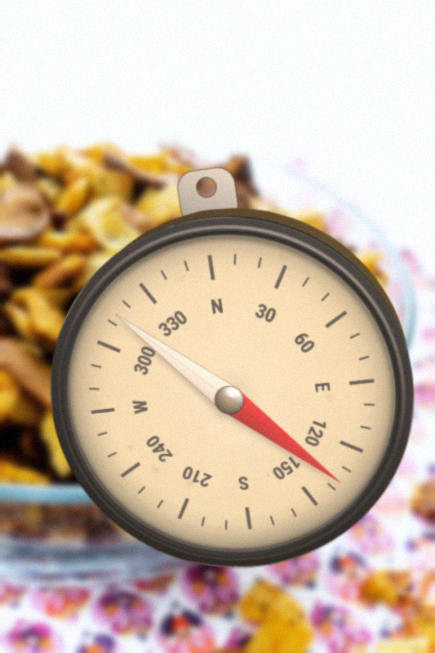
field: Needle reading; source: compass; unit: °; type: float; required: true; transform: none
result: 135 °
